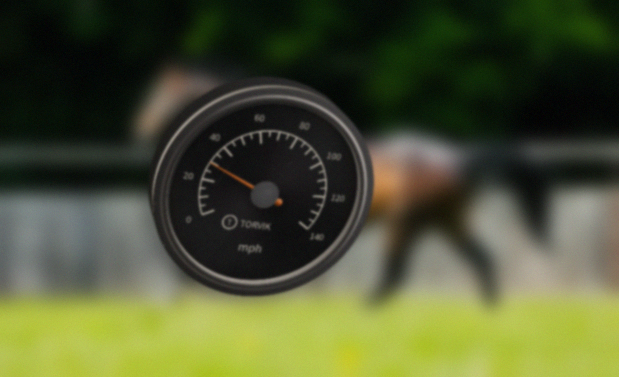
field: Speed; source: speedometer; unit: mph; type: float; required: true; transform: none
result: 30 mph
